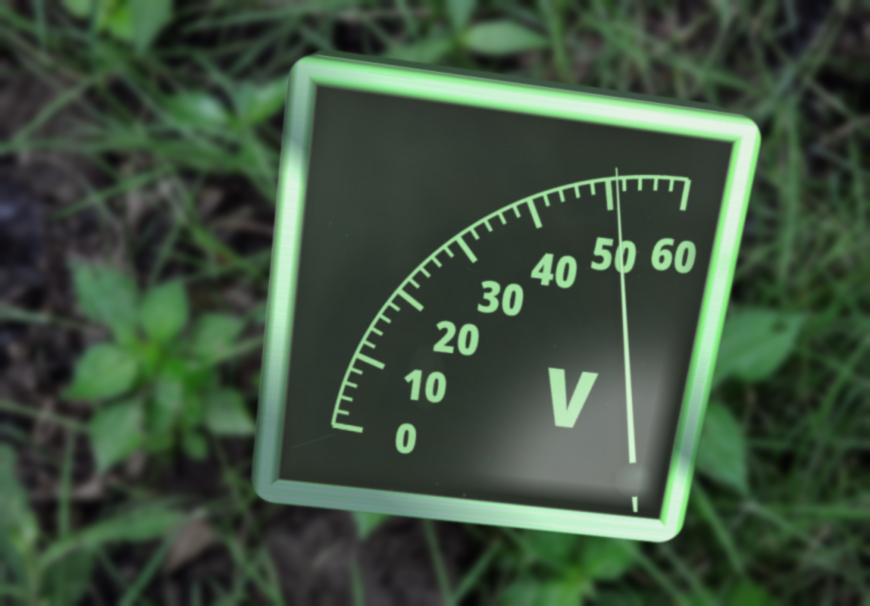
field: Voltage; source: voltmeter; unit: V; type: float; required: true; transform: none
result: 51 V
